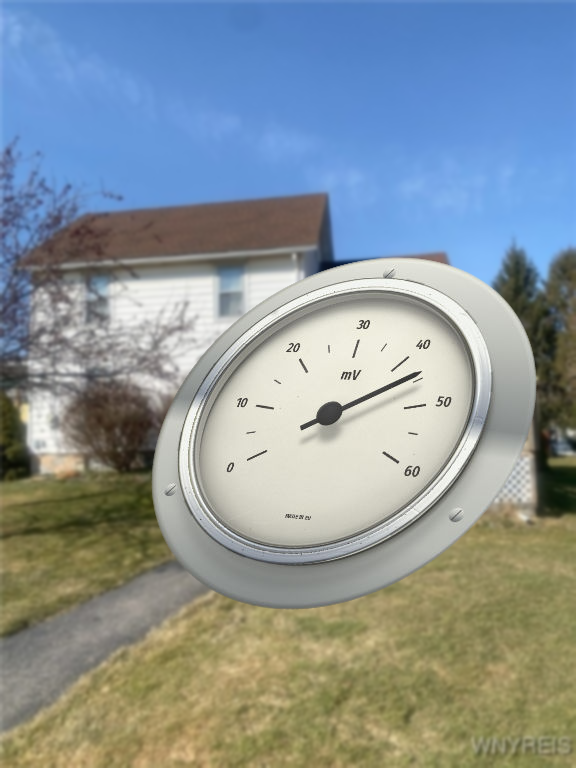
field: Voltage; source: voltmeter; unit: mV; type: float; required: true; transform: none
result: 45 mV
